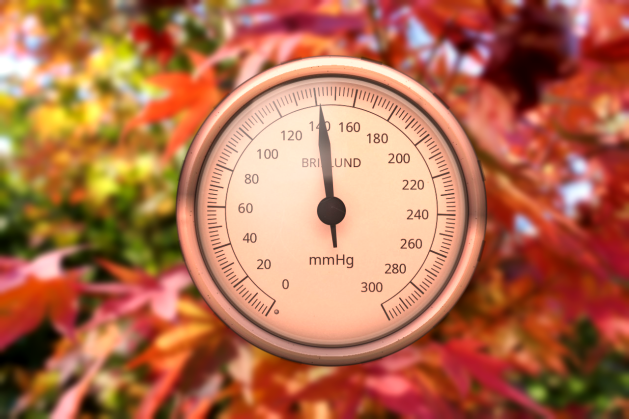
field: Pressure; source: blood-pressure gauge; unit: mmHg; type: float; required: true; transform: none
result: 142 mmHg
